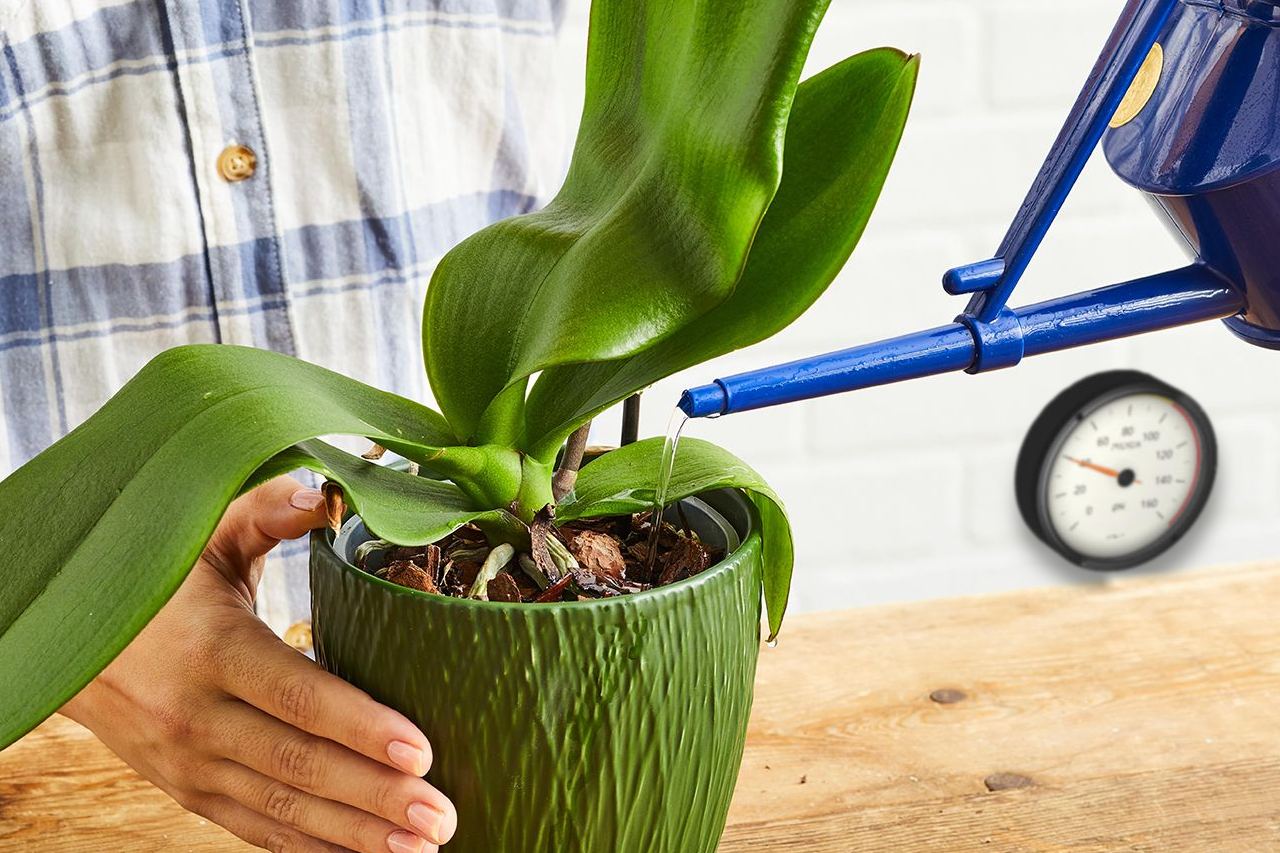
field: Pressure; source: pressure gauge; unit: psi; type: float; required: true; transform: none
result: 40 psi
